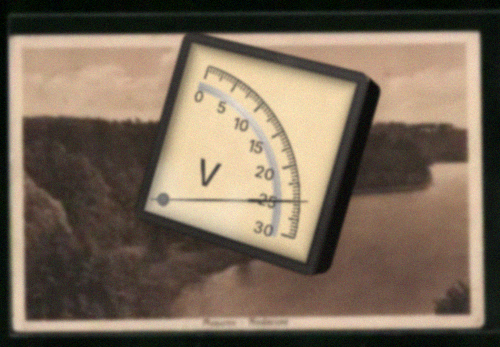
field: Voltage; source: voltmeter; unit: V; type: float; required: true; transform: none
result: 25 V
